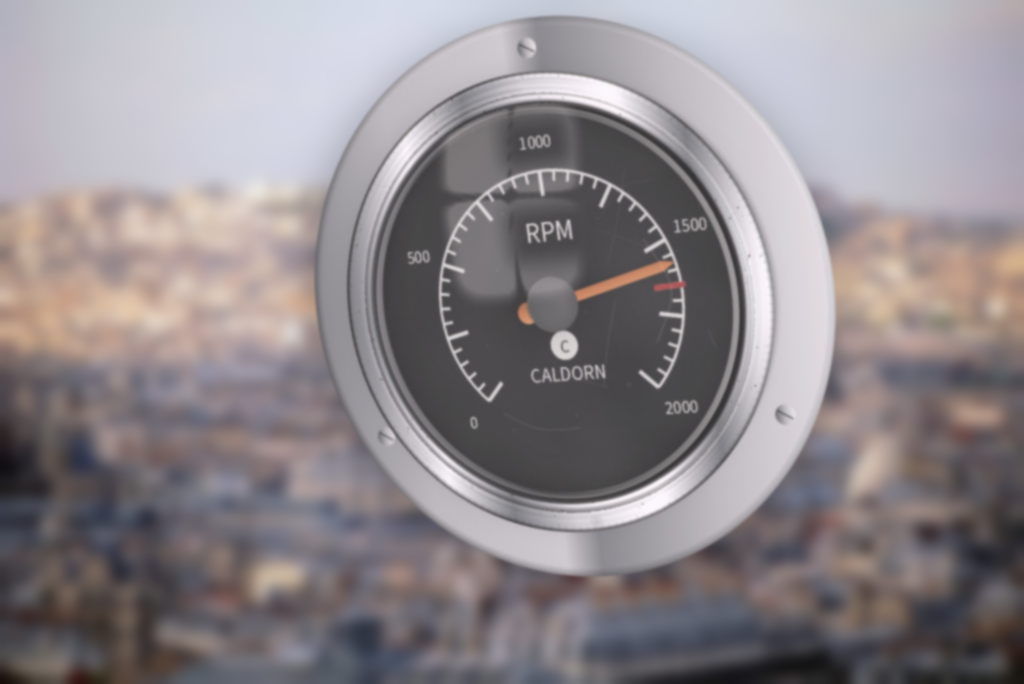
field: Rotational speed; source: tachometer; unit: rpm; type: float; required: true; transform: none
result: 1575 rpm
